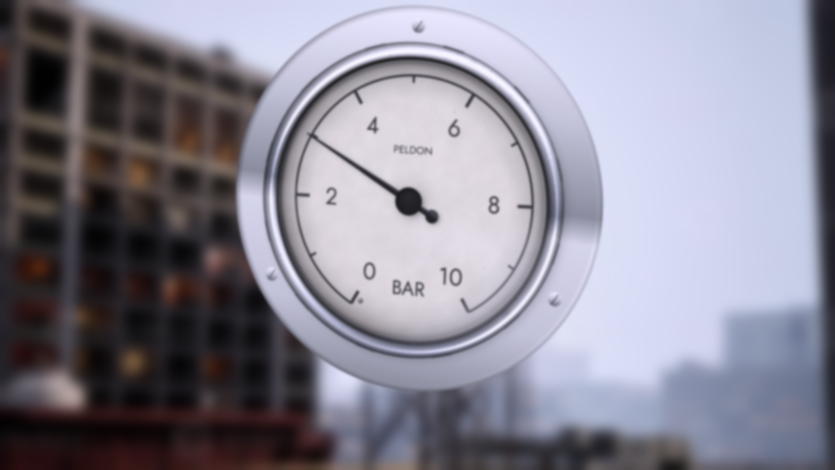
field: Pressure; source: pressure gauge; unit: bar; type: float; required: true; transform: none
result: 3 bar
